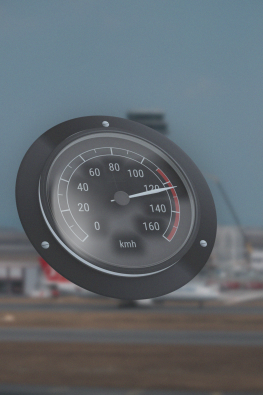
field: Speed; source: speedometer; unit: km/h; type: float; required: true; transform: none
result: 125 km/h
